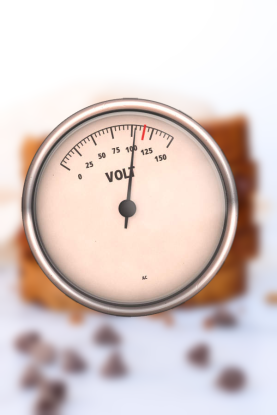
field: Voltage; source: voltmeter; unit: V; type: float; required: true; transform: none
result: 105 V
